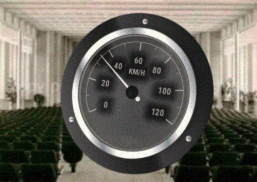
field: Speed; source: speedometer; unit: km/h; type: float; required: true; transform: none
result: 35 km/h
